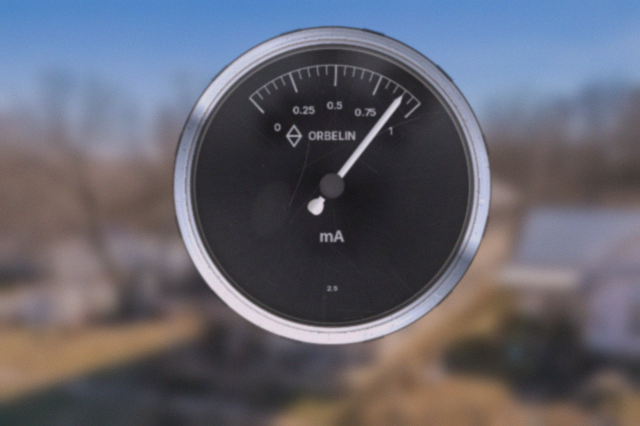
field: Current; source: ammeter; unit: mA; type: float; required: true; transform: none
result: 0.9 mA
